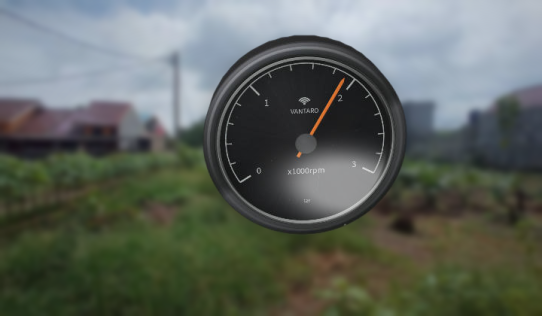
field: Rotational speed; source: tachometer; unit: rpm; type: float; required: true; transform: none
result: 1900 rpm
